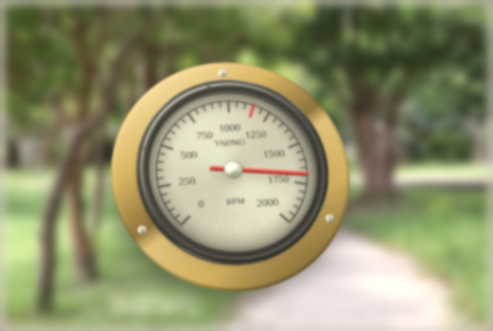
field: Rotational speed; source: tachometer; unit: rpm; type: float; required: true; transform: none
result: 1700 rpm
